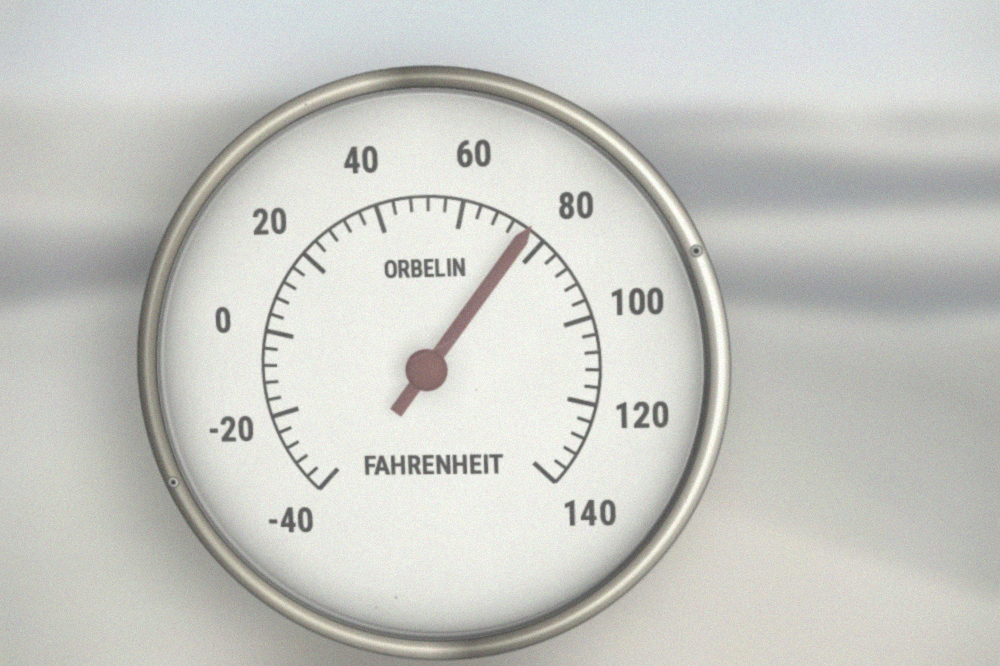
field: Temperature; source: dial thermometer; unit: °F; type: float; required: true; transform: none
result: 76 °F
